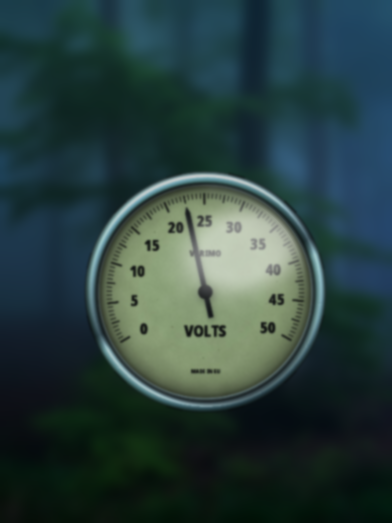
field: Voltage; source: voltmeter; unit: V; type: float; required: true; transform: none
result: 22.5 V
